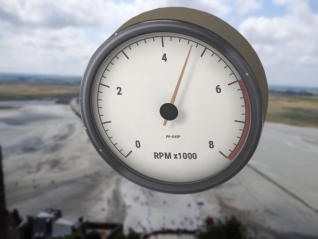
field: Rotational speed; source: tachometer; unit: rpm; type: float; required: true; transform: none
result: 4700 rpm
